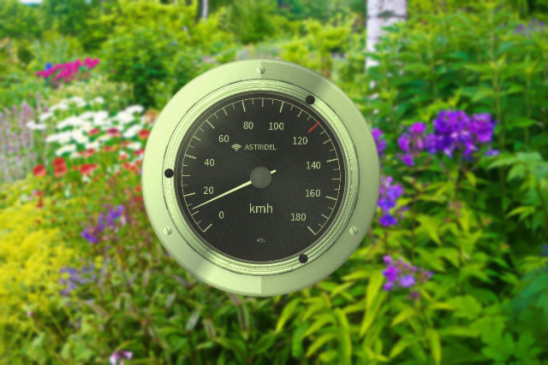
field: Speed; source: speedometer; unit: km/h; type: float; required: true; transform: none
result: 12.5 km/h
